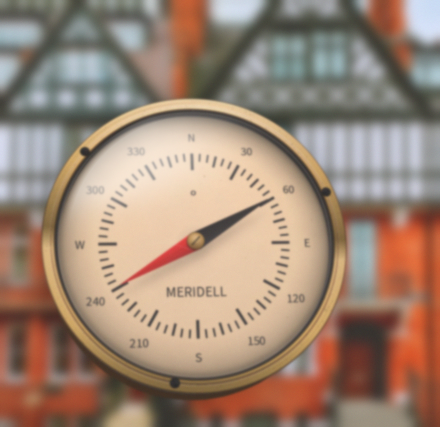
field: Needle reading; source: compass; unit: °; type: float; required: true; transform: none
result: 240 °
